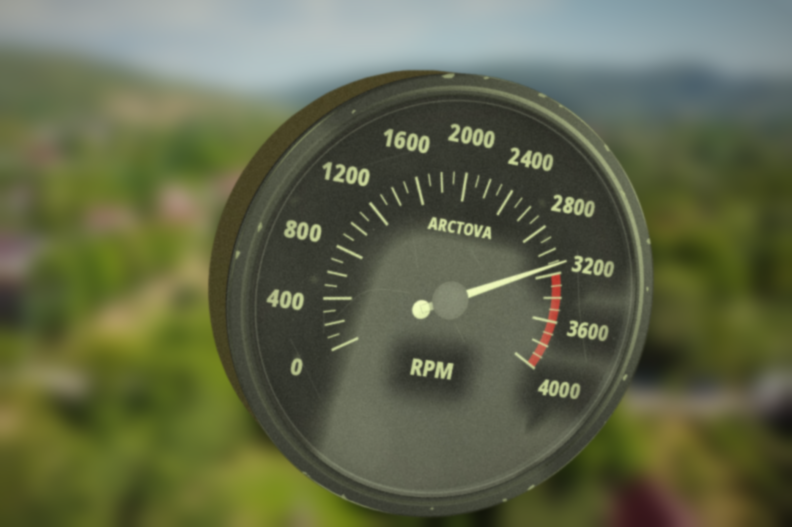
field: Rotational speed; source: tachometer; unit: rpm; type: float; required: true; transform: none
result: 3100 rpm
